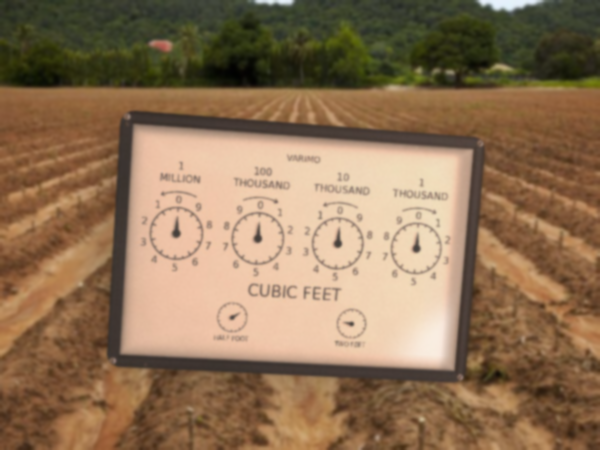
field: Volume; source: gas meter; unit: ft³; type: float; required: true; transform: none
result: 0 ft³
